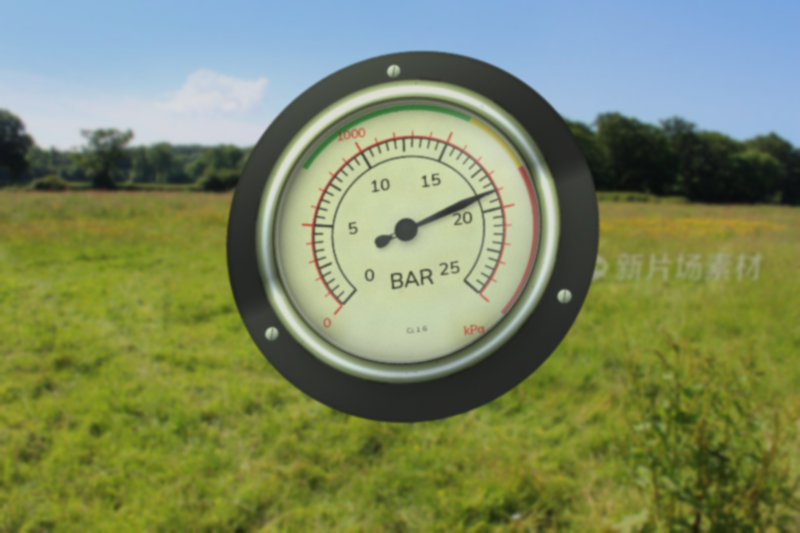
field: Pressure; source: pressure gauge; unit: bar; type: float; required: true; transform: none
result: 19 bar
